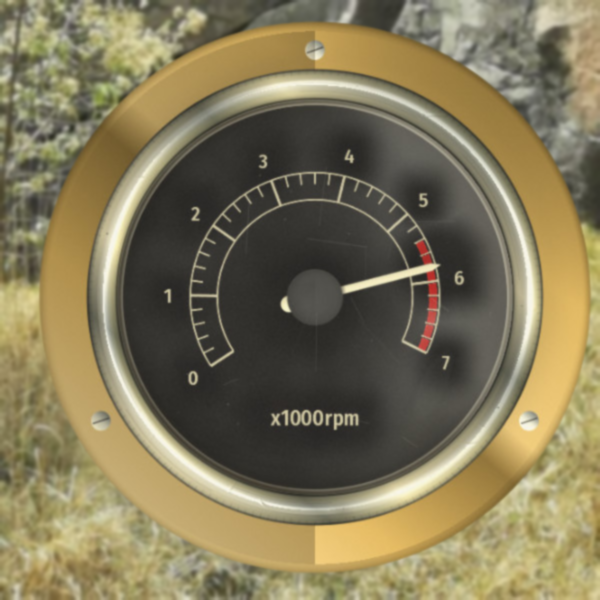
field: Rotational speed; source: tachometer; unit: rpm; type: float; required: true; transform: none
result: 5800 rpm
